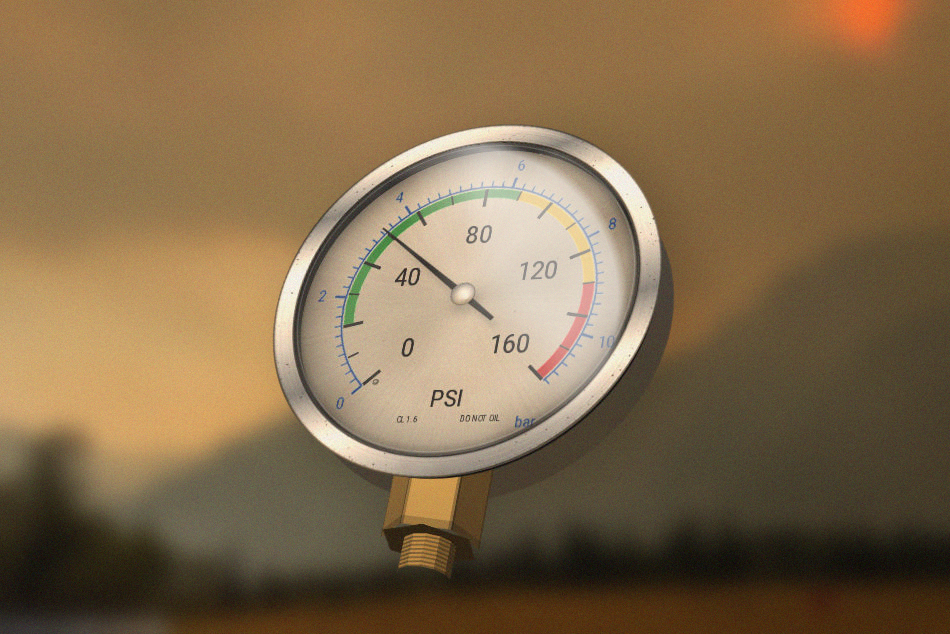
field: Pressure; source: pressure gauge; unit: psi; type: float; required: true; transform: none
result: 50 psi
